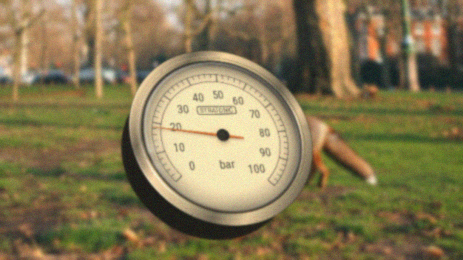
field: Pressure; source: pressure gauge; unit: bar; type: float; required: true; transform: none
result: 18 bar
